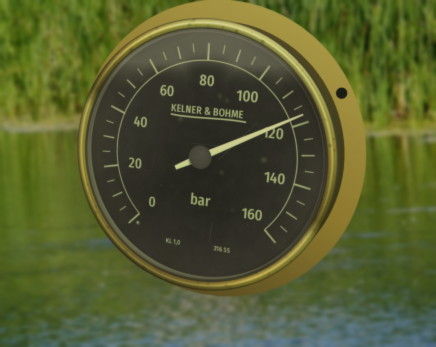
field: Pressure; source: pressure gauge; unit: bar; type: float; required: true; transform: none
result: 117.5 bar
